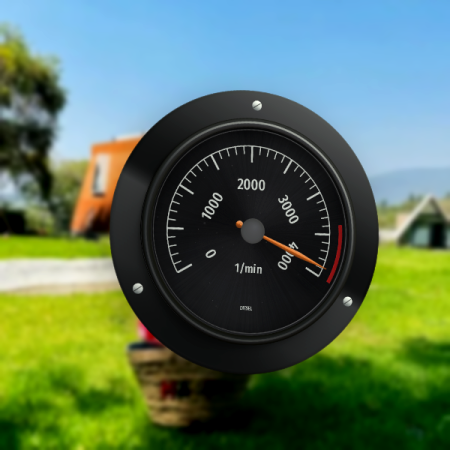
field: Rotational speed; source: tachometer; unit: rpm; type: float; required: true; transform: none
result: 3900 rpm
